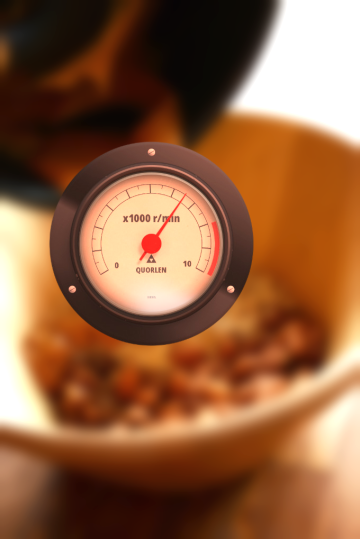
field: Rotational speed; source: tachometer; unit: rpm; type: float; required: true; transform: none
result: 6500 rpm
